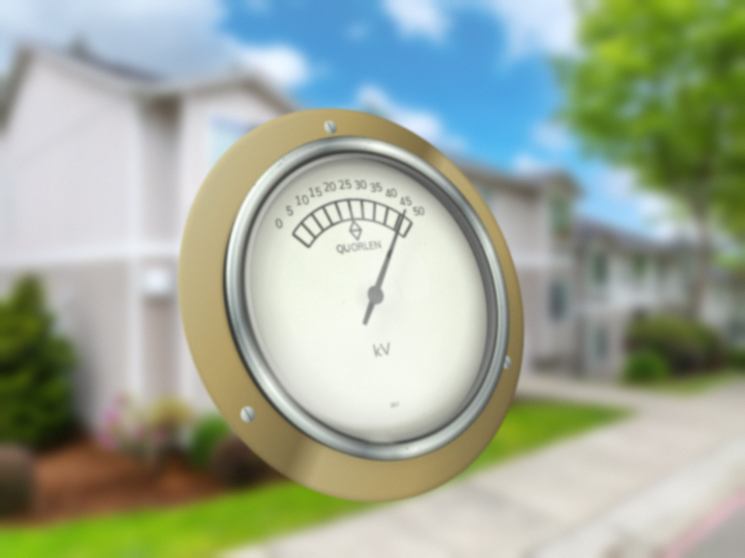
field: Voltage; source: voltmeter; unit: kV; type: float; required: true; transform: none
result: 45 kV
